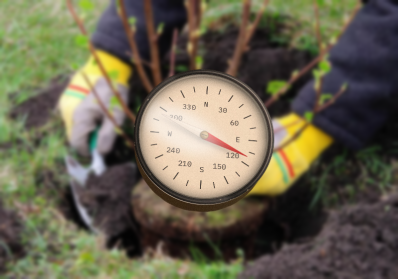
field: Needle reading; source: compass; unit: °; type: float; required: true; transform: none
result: 112.5 °
